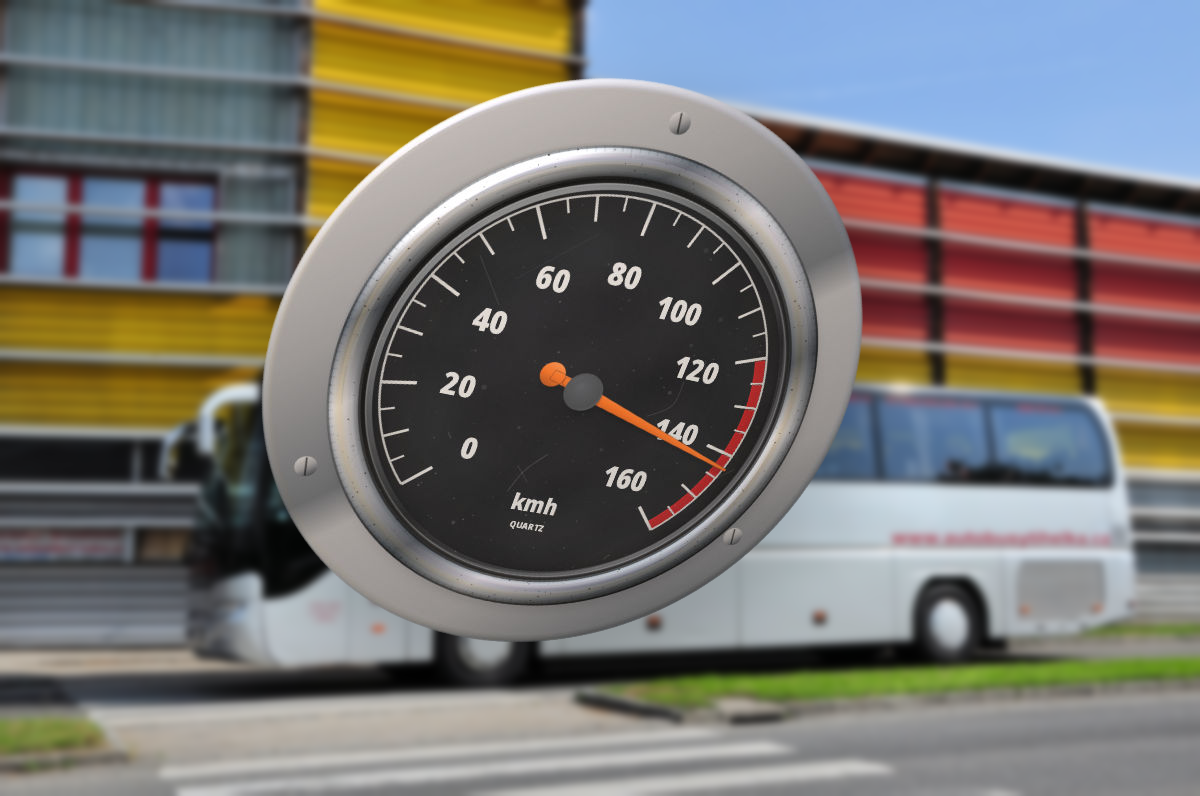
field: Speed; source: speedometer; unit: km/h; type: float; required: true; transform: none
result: 142.5 km/h
